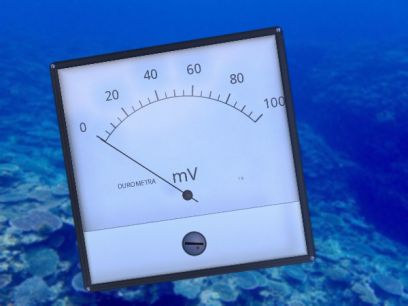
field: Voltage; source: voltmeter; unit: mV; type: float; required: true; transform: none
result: 0 mV
